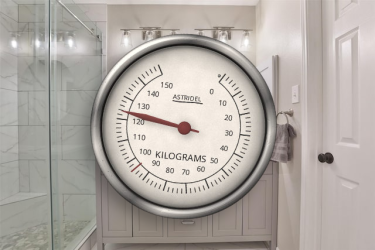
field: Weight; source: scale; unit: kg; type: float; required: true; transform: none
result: 124 kg
